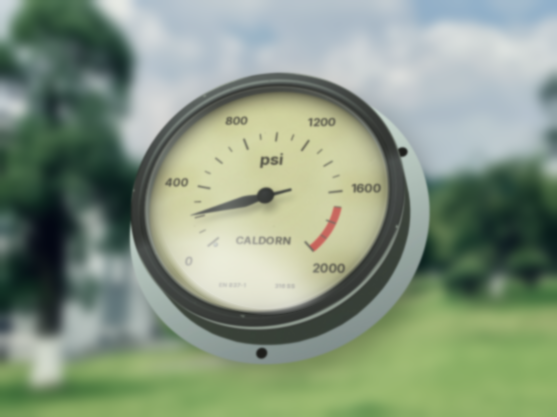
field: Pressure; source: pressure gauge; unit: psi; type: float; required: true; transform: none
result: 200 psi
